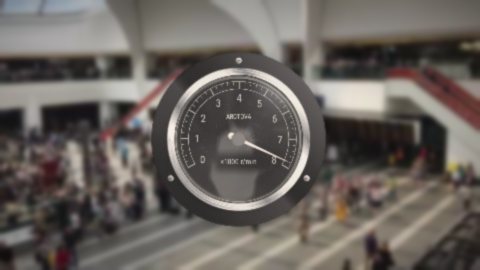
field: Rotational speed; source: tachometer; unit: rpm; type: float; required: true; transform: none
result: 7800 rpm
